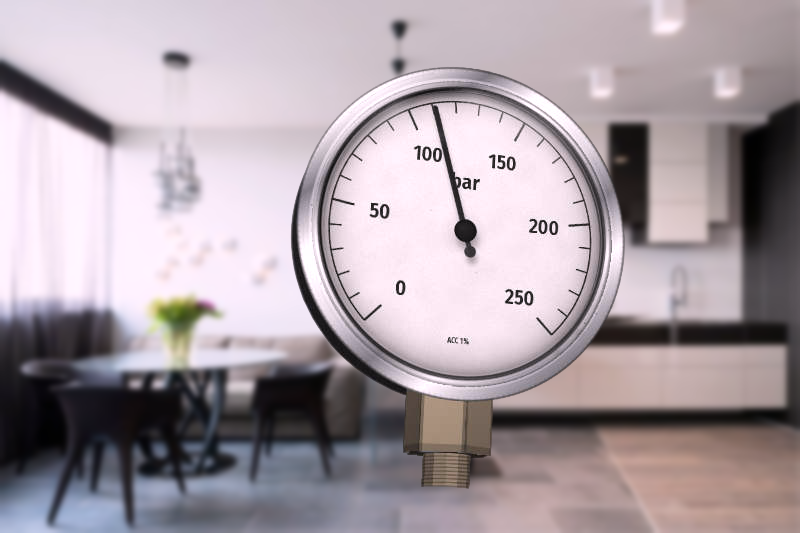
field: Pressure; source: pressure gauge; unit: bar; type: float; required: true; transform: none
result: 110 bar
